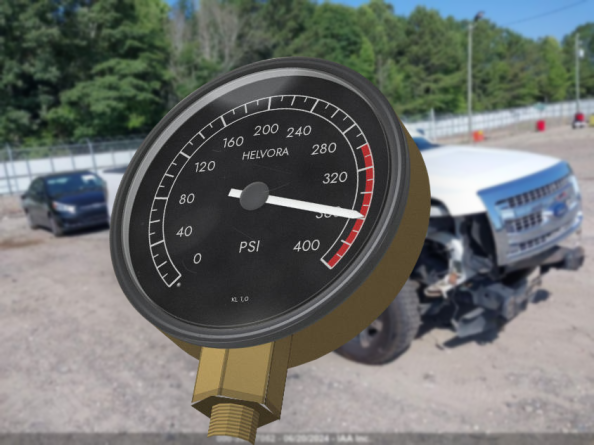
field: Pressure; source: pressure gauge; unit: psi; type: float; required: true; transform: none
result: 360 psi
